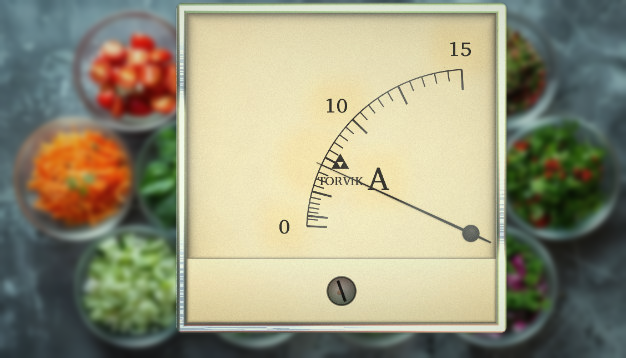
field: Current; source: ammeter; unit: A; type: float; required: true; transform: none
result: 7 A
